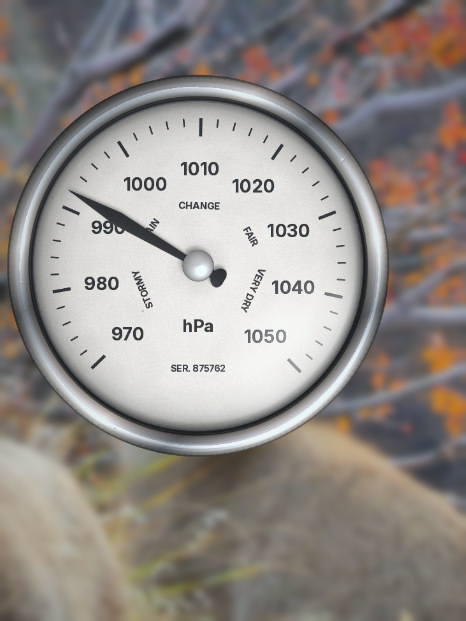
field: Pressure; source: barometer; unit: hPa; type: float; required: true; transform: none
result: 992 hPa
